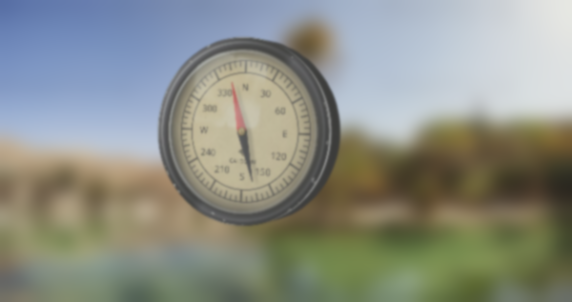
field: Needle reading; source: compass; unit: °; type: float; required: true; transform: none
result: 345 °
